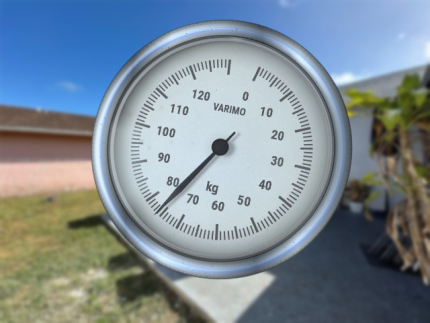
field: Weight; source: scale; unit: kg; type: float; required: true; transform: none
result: 76 kg
